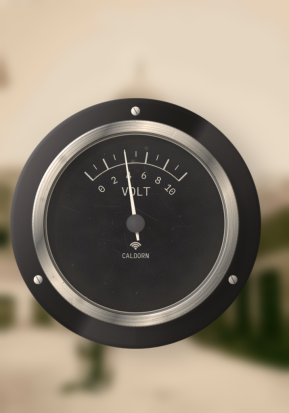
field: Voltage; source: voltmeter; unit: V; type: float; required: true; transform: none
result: 4 V
